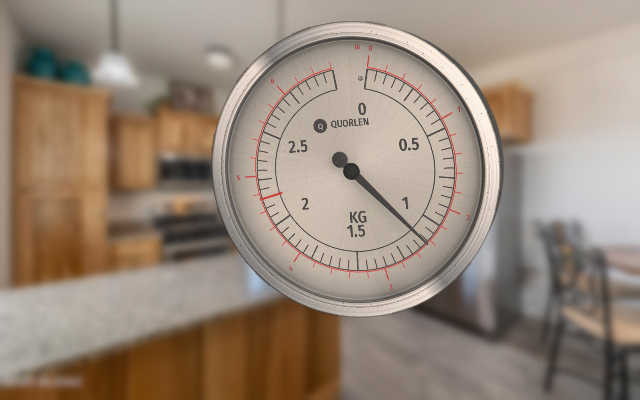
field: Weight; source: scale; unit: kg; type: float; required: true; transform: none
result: 1.1 kg
